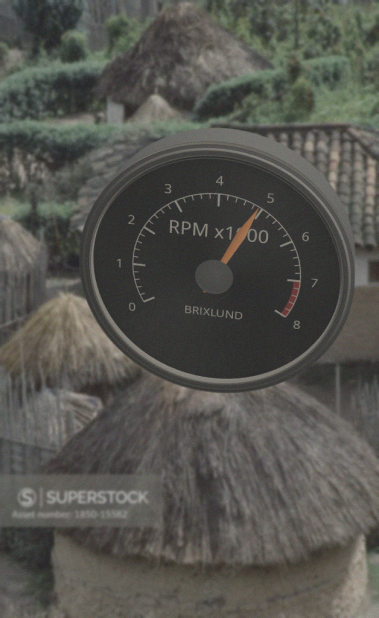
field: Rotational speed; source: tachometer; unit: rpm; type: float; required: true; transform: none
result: 4900 rpm
